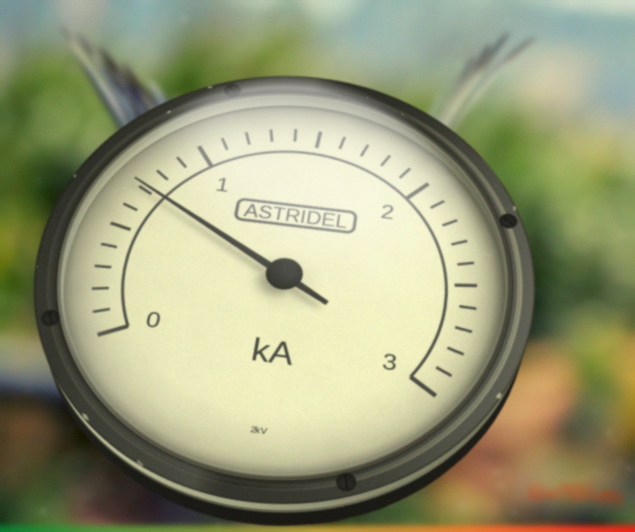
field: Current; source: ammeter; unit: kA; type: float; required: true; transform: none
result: 0.7 kA
